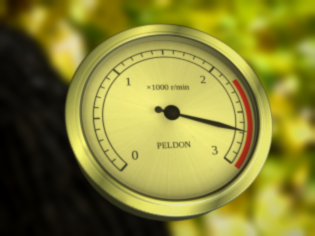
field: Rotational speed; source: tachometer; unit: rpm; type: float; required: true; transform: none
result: 2700 rpm
